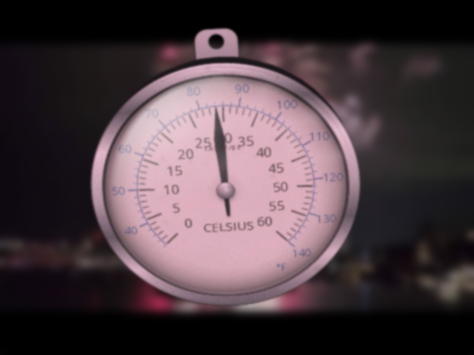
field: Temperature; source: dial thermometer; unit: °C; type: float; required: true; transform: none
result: 29 °C
